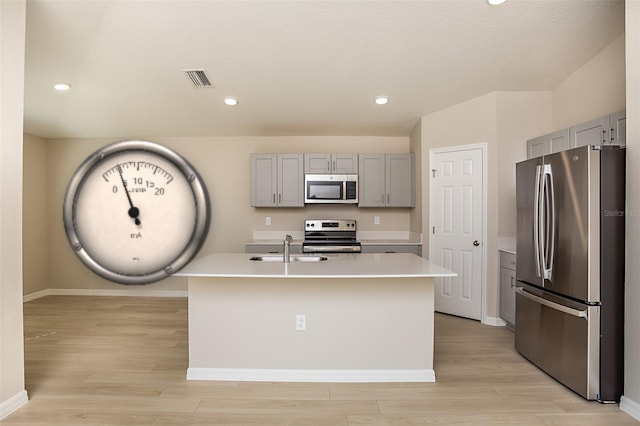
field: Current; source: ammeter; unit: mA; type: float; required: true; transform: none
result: 5 mA
